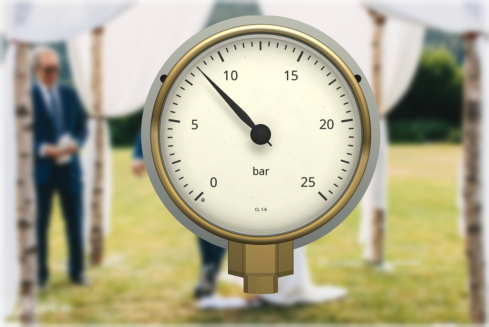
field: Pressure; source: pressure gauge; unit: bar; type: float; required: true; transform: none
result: 8.5 bar
